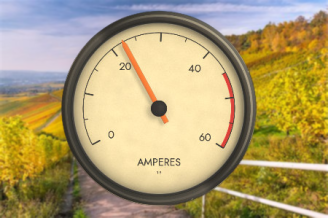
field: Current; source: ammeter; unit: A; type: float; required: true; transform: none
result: 22.5 A
